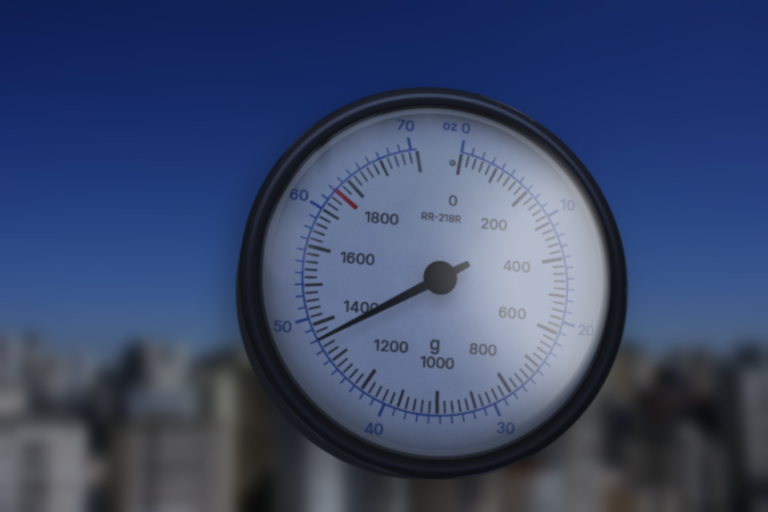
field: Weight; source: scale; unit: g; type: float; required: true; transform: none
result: 1360 g
